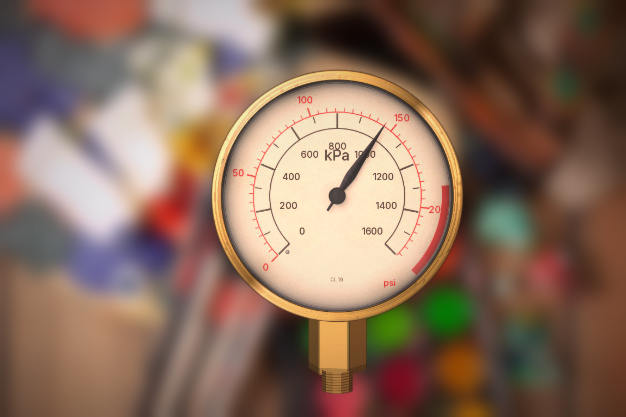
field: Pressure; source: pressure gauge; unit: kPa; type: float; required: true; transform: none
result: 1000 kPa
